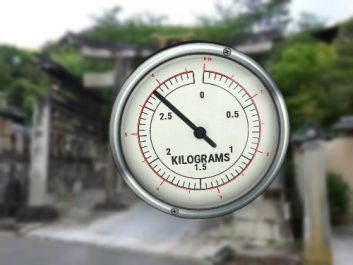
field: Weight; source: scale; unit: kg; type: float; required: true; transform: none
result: 2.65 kg
